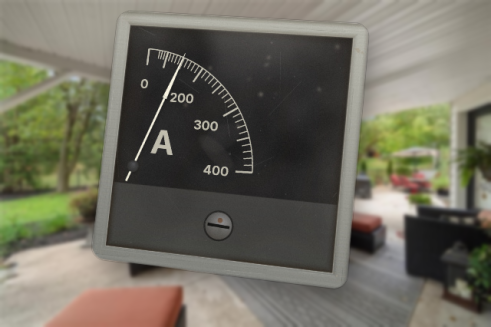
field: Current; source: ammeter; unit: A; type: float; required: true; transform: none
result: 150 A
